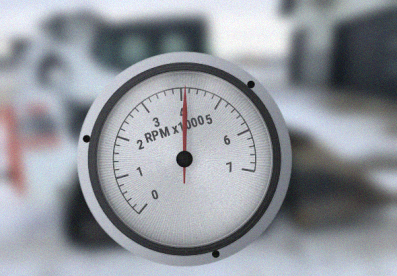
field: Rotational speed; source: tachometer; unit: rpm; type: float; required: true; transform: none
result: 4100 rpm
